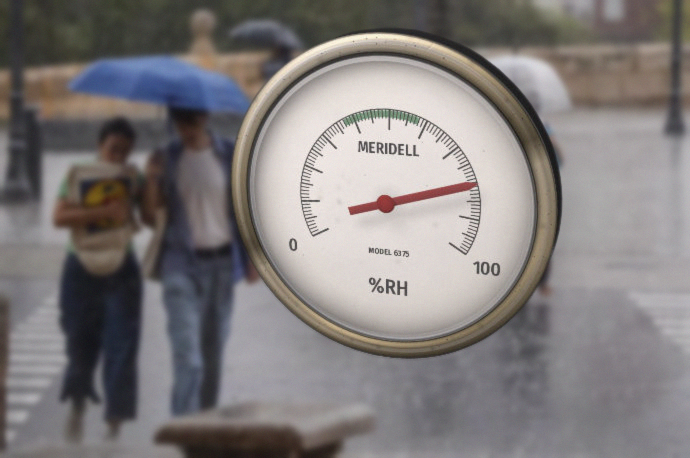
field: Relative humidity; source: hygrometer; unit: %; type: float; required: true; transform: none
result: 80 %
